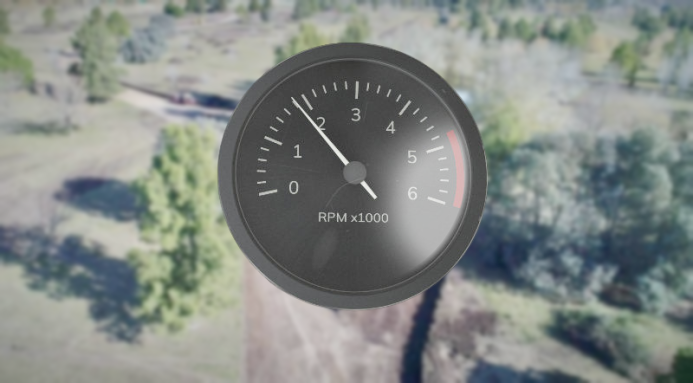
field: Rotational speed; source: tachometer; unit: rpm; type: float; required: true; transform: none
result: 1800 rpm
